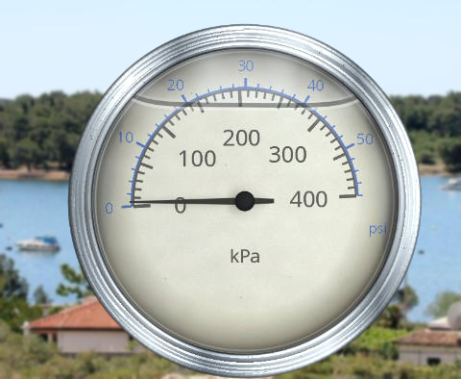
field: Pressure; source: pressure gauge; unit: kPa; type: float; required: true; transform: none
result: 5 kPa
